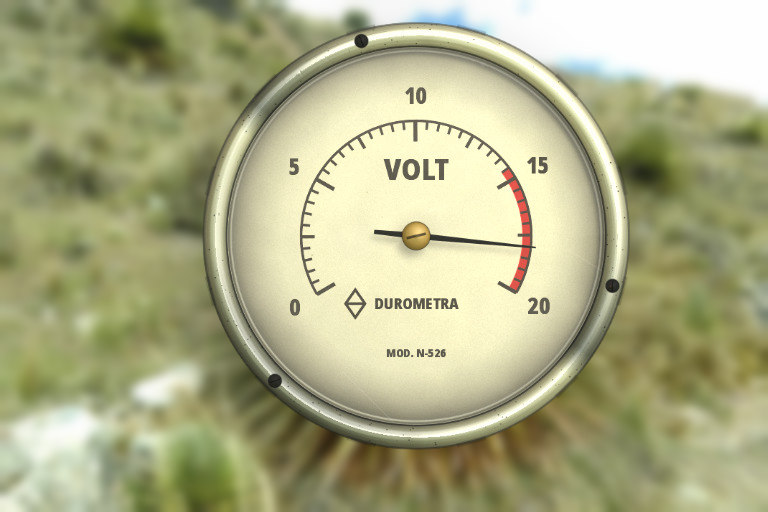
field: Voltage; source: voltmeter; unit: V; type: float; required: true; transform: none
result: 18 V
